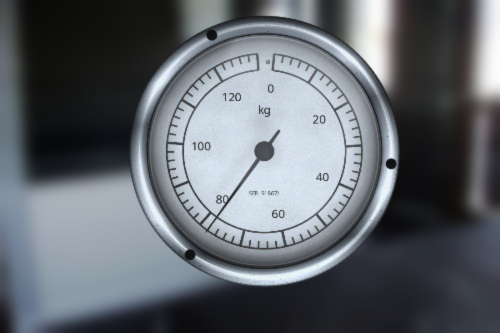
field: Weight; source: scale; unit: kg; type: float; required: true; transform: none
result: 78 kg
